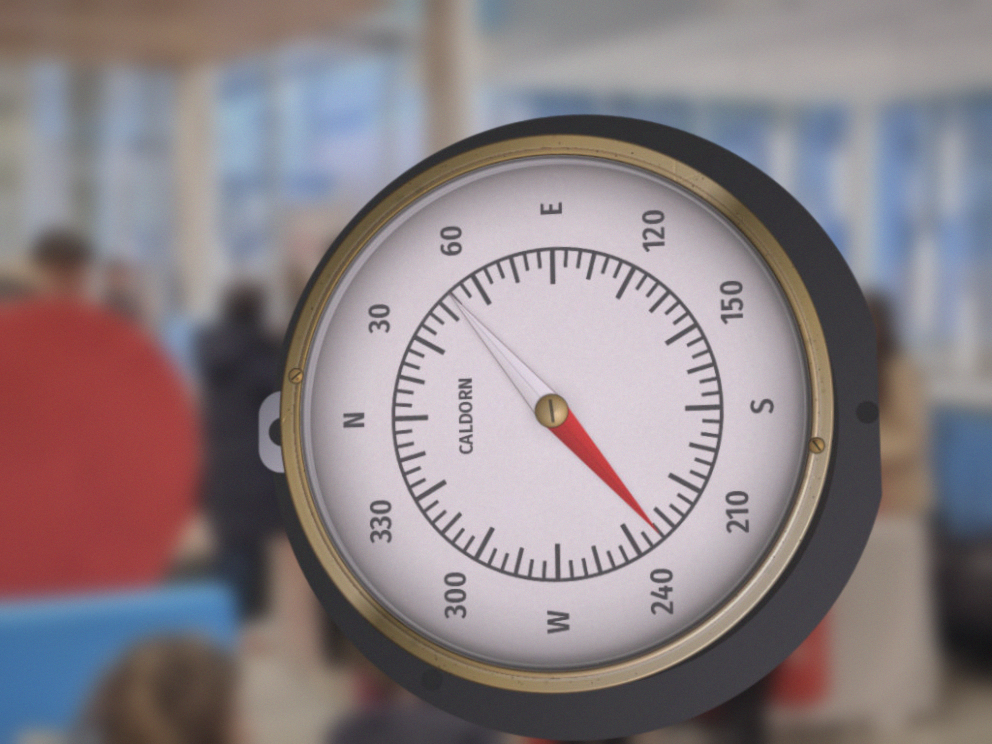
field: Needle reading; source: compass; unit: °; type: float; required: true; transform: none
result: 230 °
